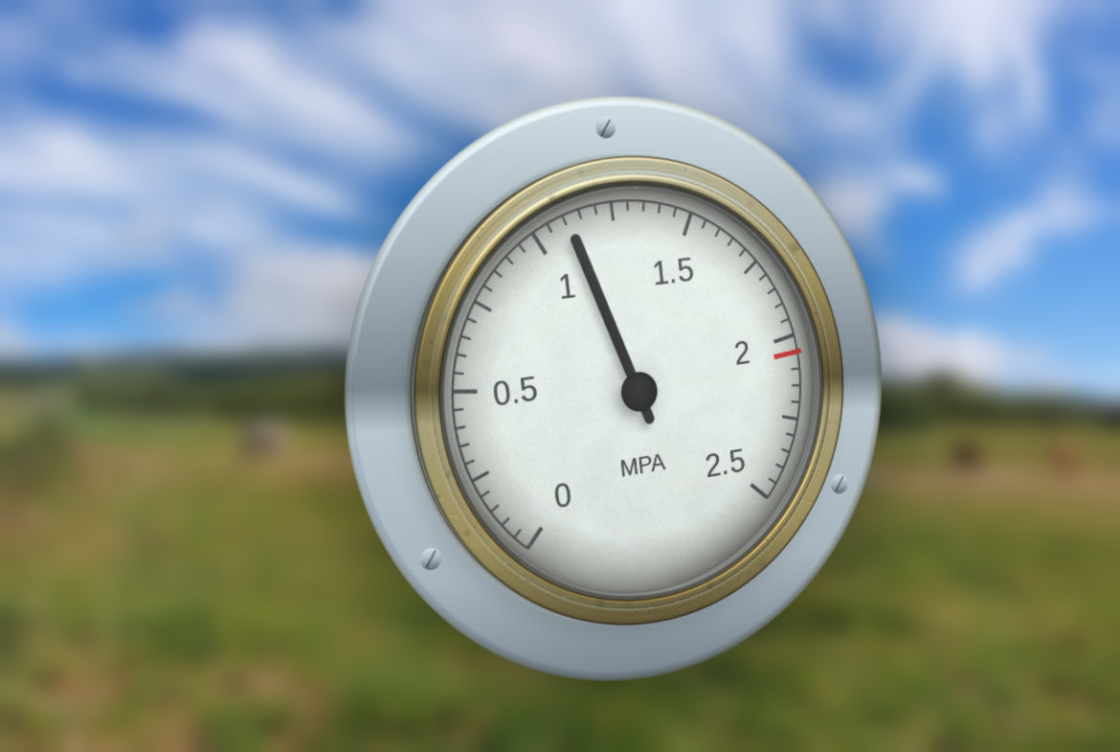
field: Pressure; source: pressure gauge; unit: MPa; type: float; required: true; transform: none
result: 1.1 MPa
